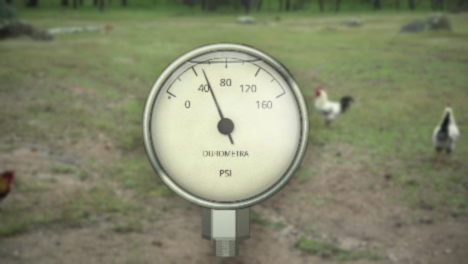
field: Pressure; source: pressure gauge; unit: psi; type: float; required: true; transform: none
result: 50 psi
